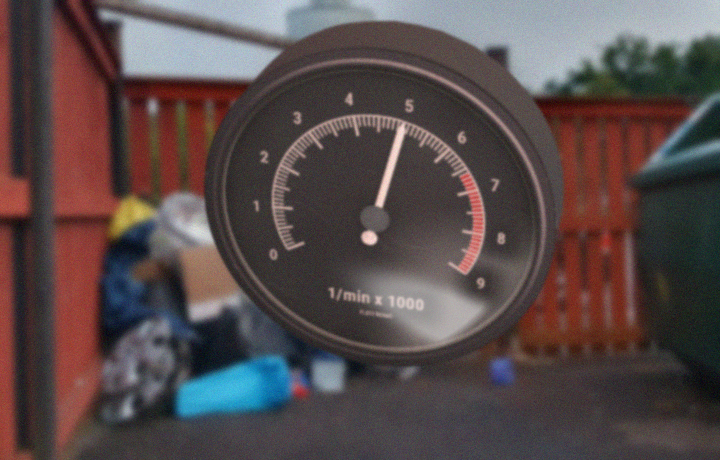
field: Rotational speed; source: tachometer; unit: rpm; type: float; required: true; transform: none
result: 5000 rpm
